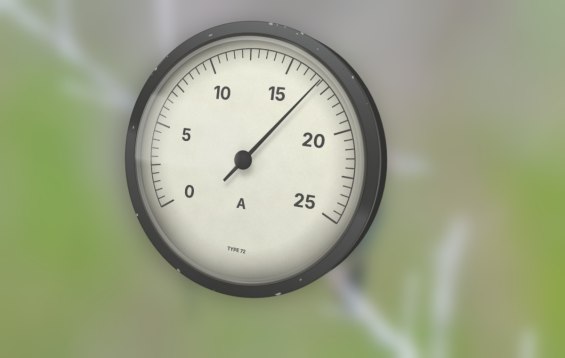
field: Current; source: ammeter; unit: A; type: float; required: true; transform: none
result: 17 A
